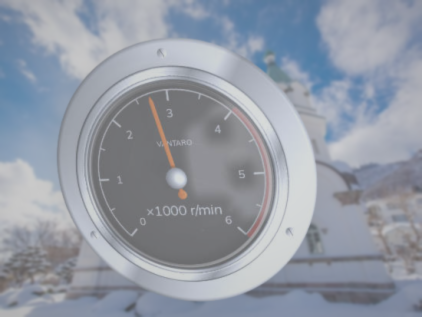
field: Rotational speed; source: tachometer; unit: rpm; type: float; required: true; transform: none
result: 2750 rpm
